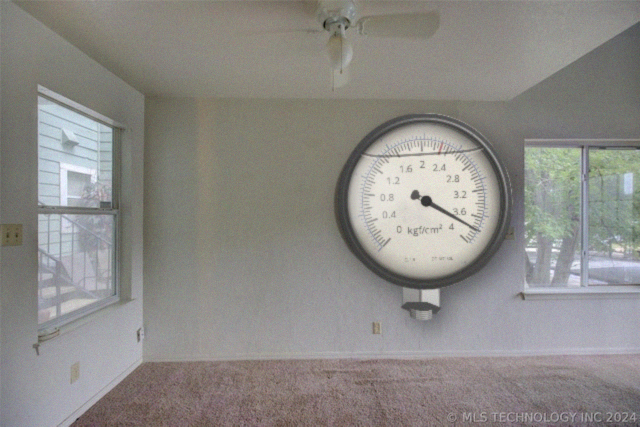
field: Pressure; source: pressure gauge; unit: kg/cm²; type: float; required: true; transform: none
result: 3.8 kg/cm²
